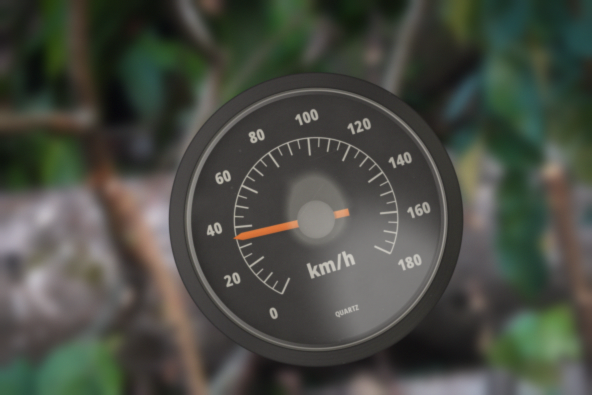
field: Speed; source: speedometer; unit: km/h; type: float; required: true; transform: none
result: 35 km/h
